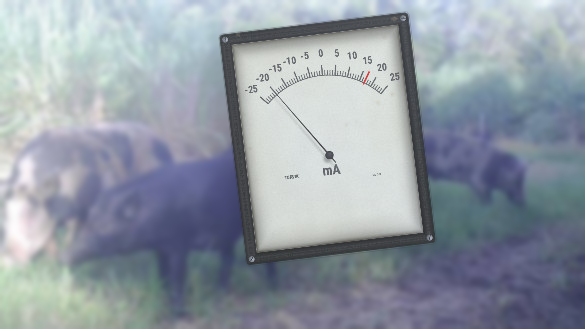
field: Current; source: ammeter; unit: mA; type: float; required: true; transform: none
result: -20 mA
